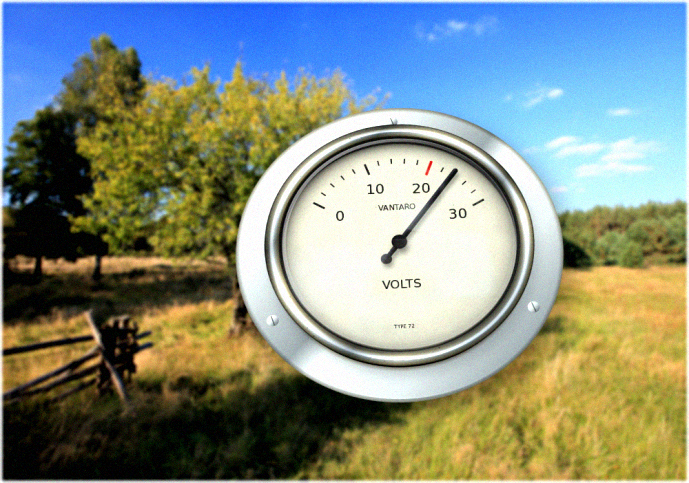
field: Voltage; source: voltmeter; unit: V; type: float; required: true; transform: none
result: 24 V
